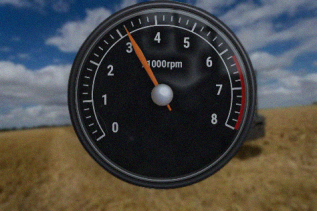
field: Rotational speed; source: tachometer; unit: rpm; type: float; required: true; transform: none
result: 3200 rpm
